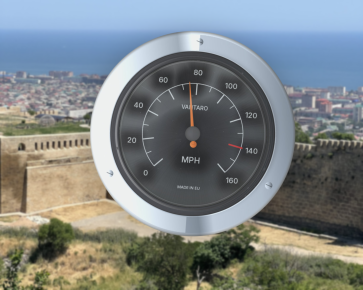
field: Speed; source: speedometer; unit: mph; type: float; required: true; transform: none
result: 75 mph
